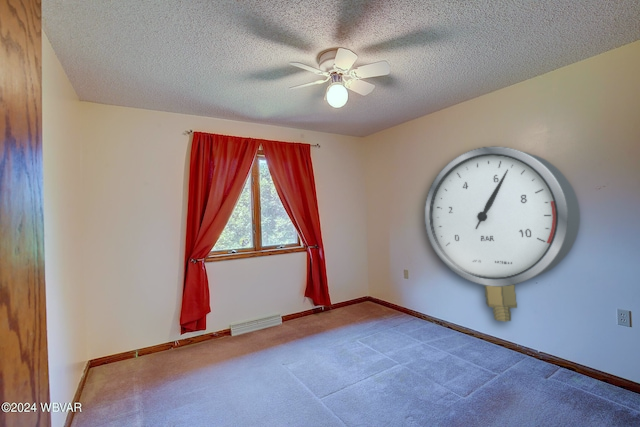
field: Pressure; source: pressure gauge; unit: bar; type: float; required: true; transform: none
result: 6.5 bar
